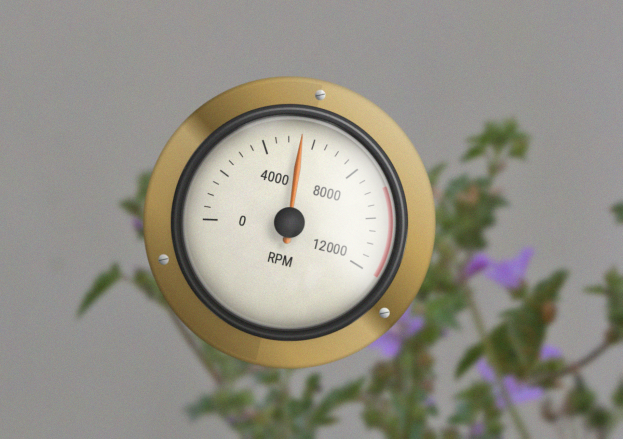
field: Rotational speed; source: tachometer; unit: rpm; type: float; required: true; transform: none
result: 5500 rpm
